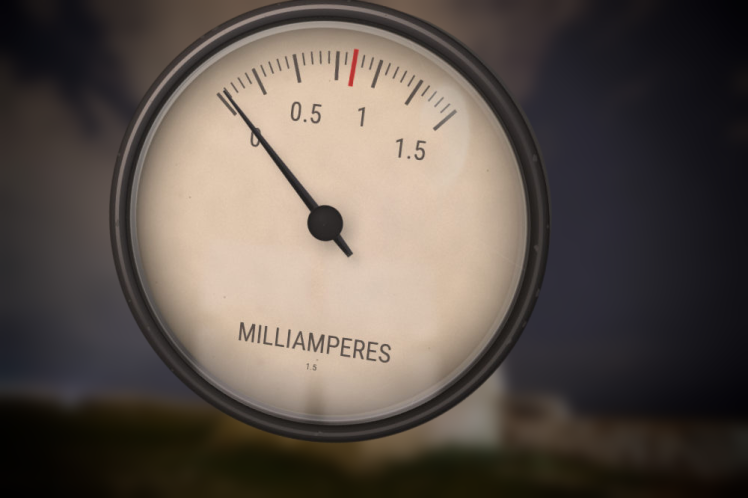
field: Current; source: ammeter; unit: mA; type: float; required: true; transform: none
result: 0.05 mA
